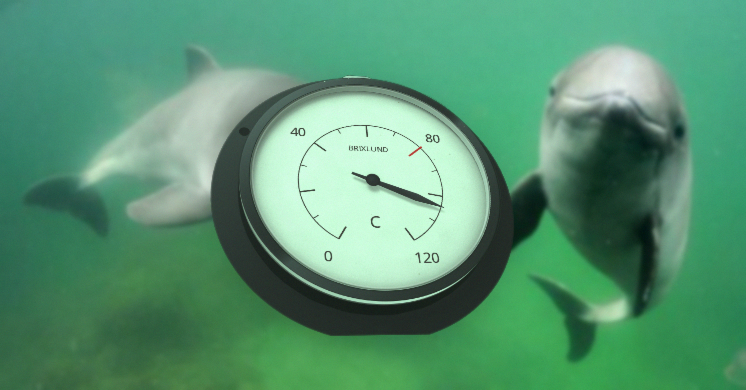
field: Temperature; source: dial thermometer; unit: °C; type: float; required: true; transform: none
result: 105 °C
